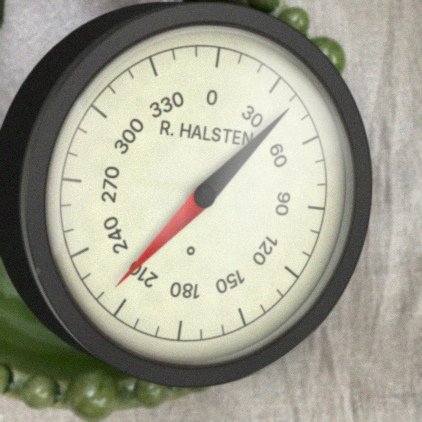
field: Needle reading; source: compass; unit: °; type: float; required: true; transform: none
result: 220 °
